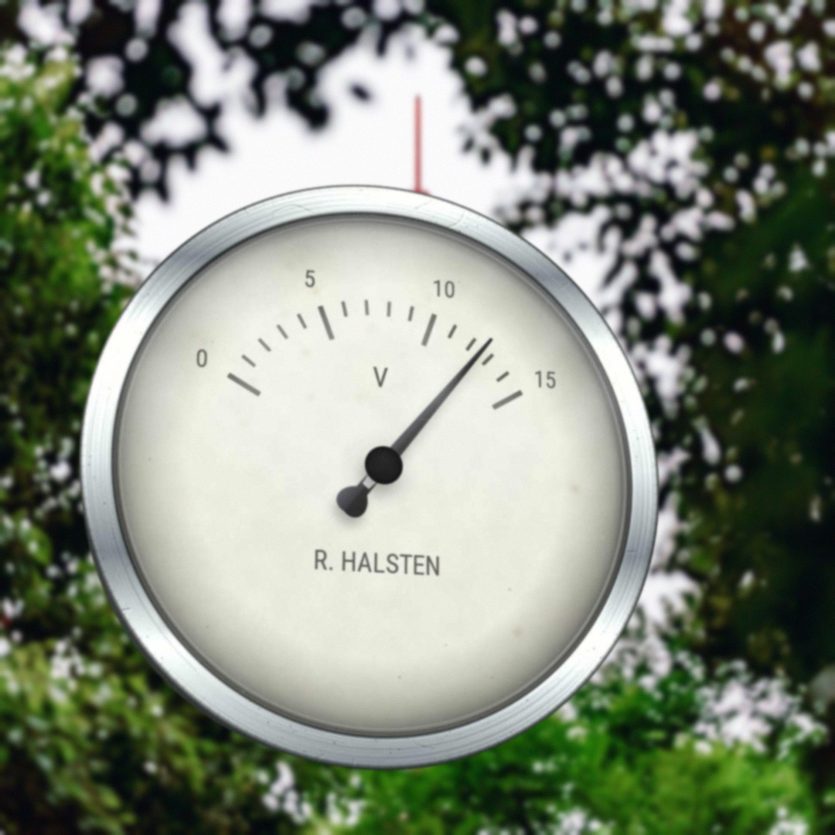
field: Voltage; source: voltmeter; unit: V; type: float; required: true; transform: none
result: 12.5 V
